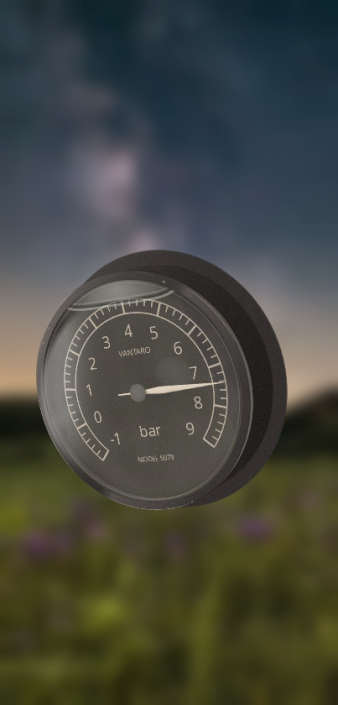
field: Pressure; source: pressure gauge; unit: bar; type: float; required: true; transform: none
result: 7.4 bar
